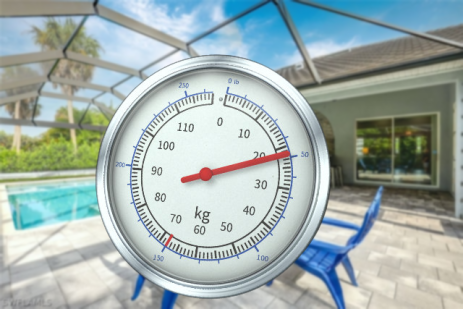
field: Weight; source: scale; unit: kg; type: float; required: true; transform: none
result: 22 kg
